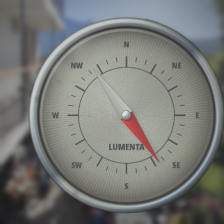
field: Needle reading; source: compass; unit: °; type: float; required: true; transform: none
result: 145 °
